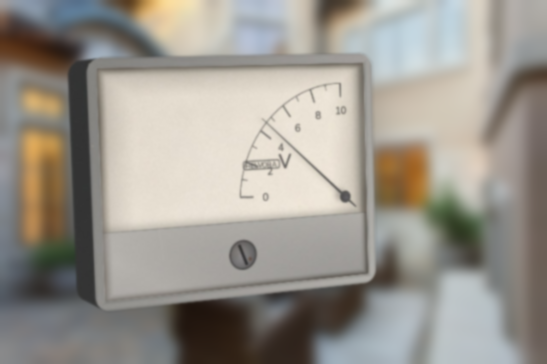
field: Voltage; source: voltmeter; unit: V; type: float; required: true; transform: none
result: 4.5 V
